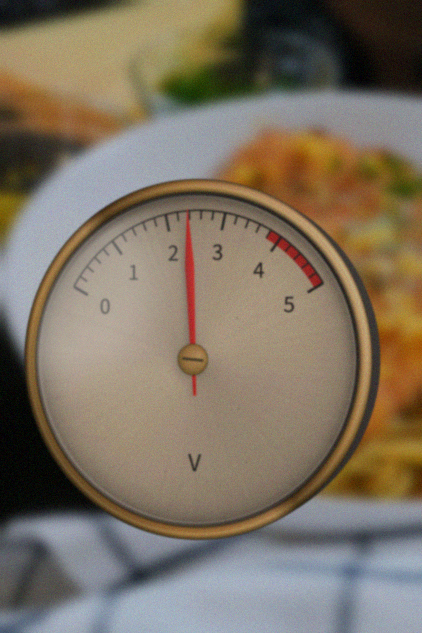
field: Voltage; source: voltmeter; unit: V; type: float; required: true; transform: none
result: 2.4 V
